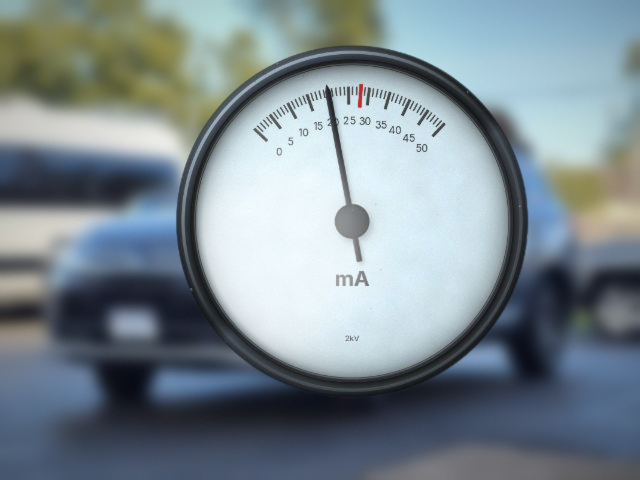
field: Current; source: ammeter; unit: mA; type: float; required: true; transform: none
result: 20 mA
